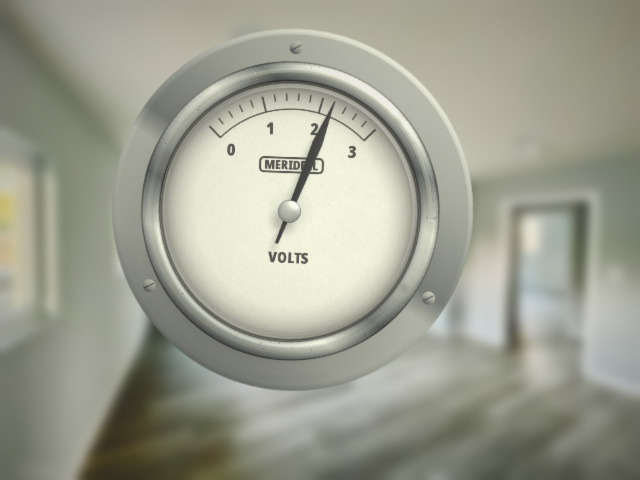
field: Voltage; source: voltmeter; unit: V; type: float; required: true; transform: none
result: 2.2 V
